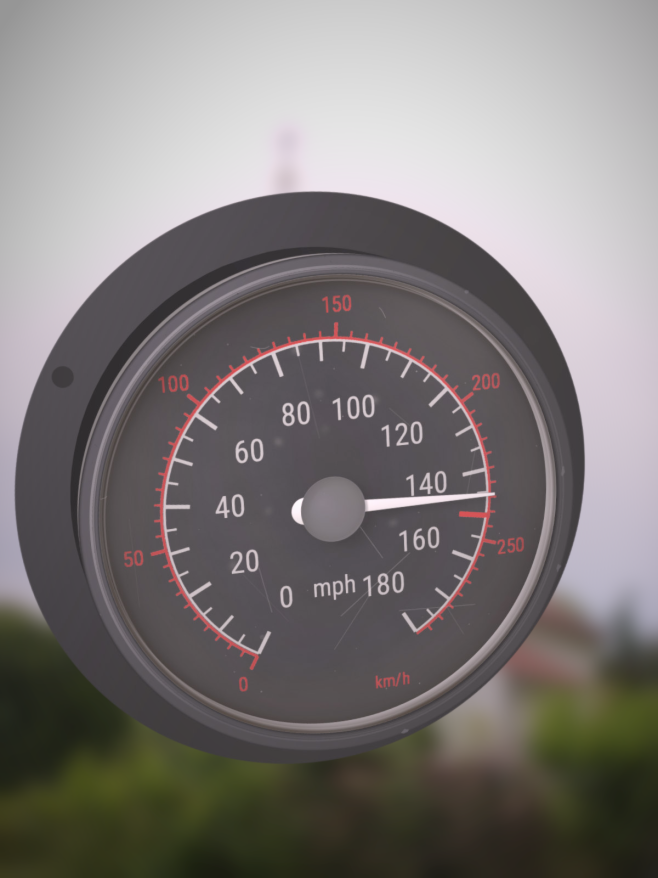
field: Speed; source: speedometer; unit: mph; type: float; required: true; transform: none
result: 145 mph
